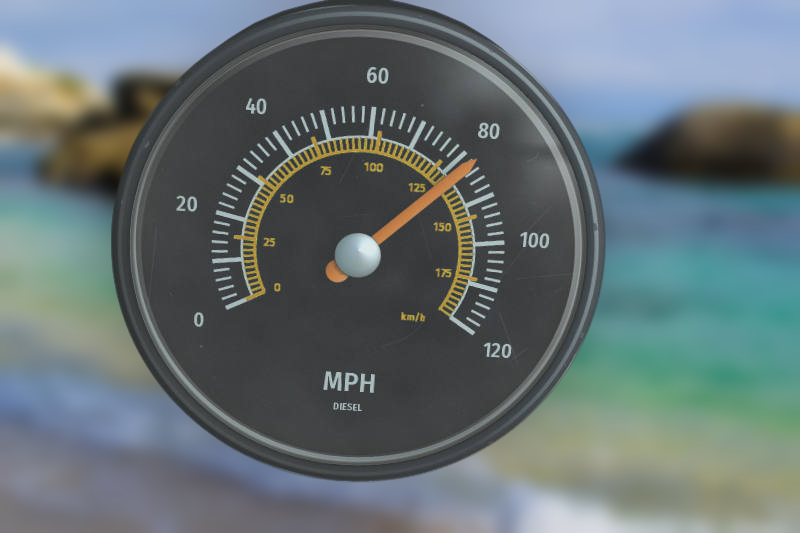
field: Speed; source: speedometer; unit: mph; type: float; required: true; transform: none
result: 82 mph
